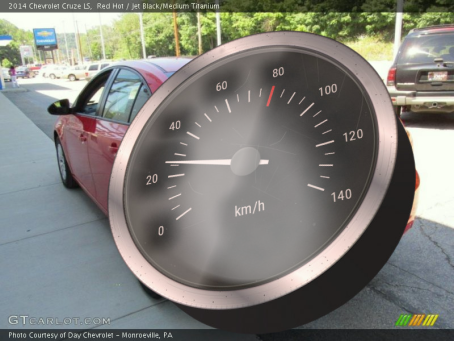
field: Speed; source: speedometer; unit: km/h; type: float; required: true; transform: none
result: 25 km/h
